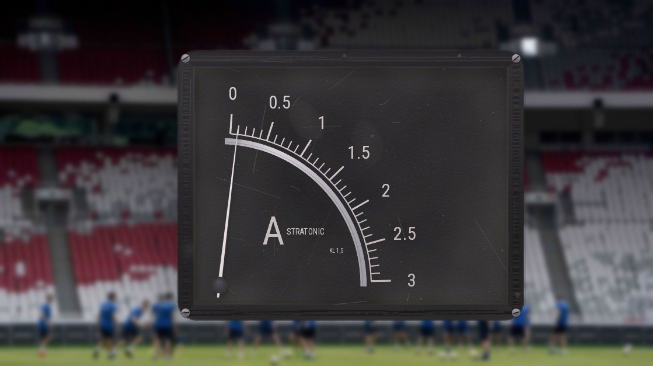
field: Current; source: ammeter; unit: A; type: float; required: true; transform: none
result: 0.1 A
